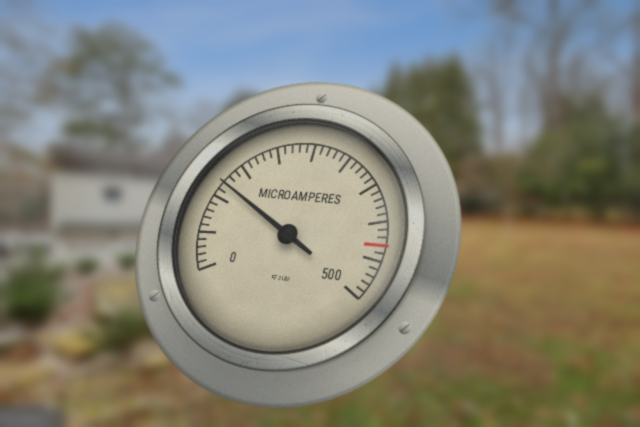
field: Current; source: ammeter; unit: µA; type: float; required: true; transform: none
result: 120 µA
